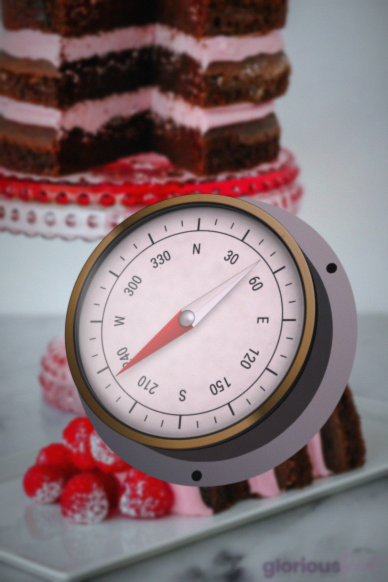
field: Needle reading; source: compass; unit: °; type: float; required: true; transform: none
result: 230 °
